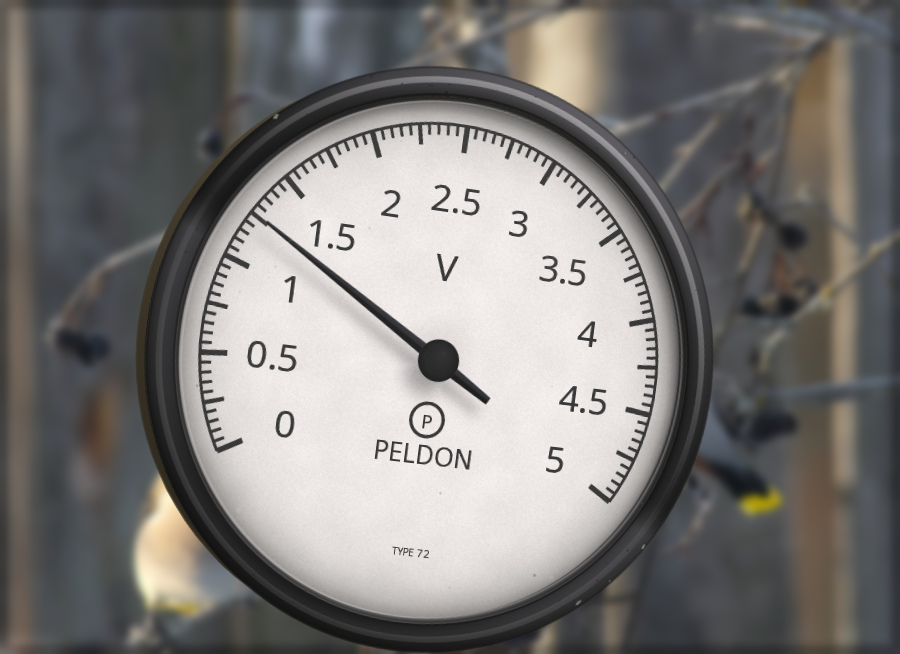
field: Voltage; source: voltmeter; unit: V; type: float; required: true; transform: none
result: 1.25 V
